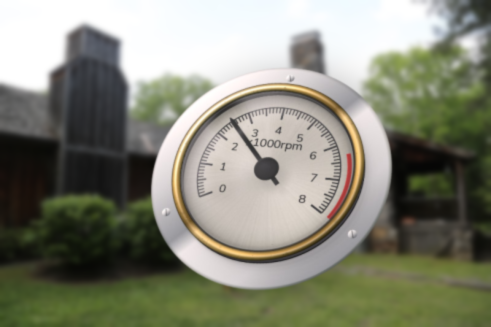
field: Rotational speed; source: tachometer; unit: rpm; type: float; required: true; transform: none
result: 2500 rpm
